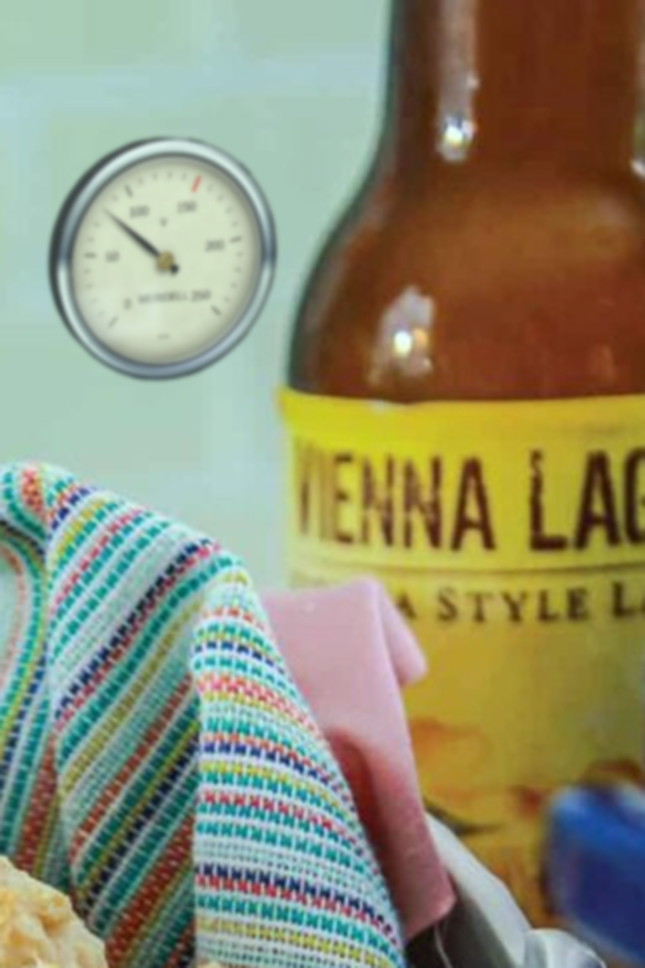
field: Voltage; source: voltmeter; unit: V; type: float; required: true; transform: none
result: 80 V
